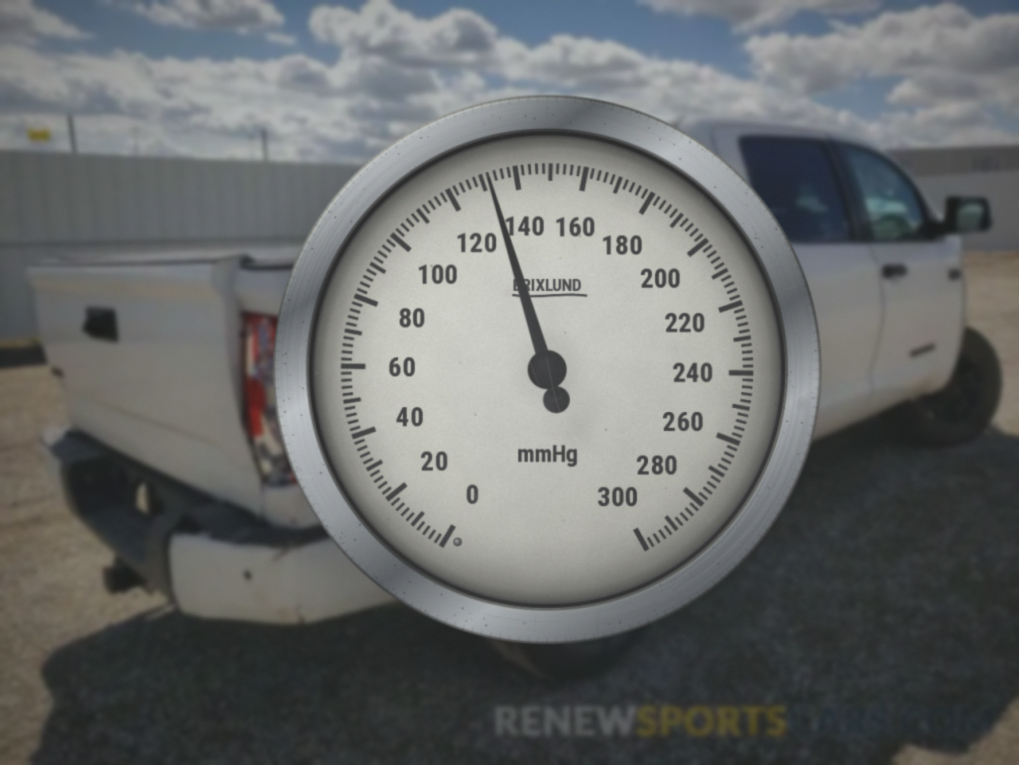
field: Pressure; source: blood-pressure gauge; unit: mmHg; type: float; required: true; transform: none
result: 132 mmHg
